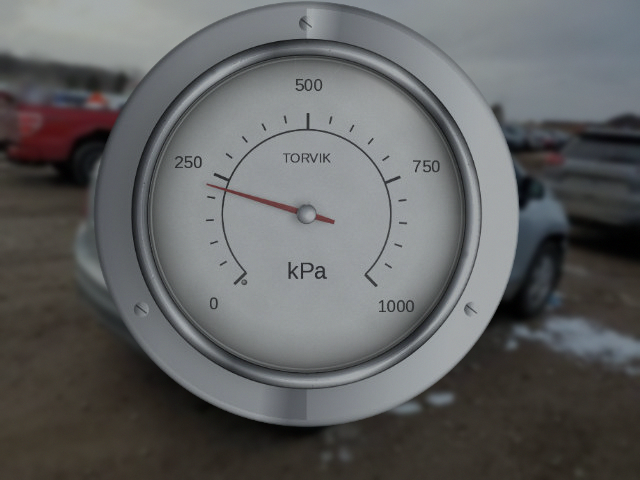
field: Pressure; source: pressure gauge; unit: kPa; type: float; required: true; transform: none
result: 225 kPa
